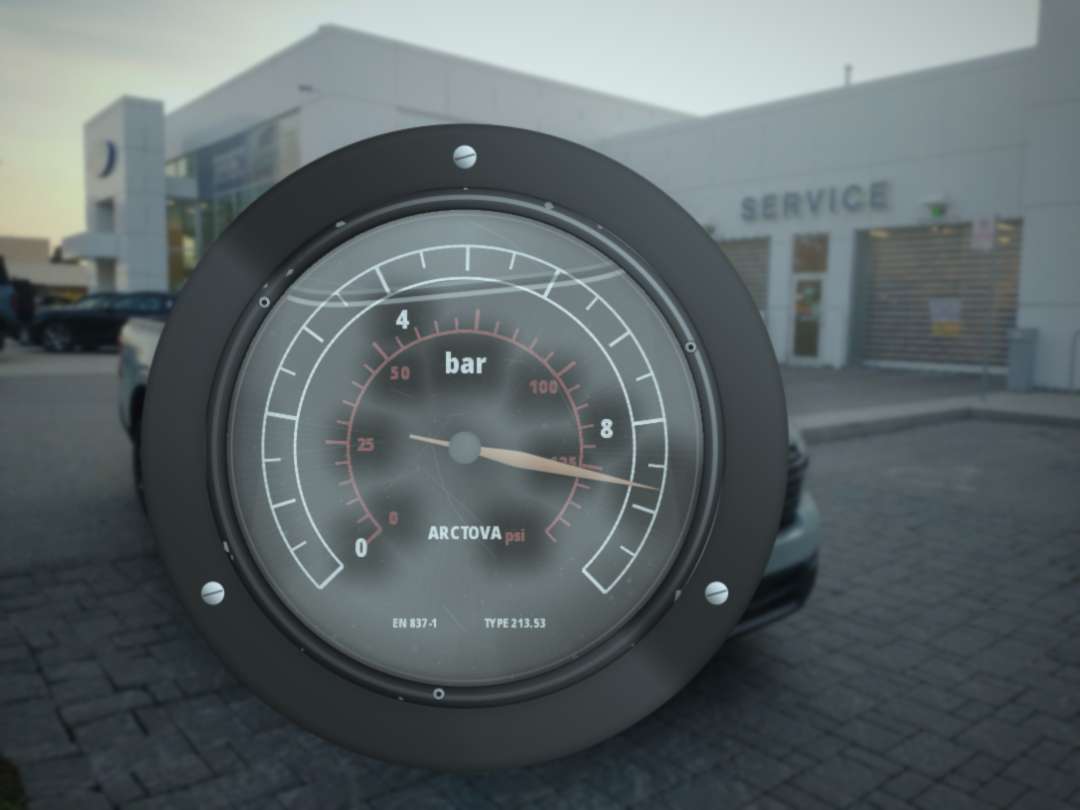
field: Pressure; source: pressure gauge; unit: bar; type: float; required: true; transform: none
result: 8.75 bar
